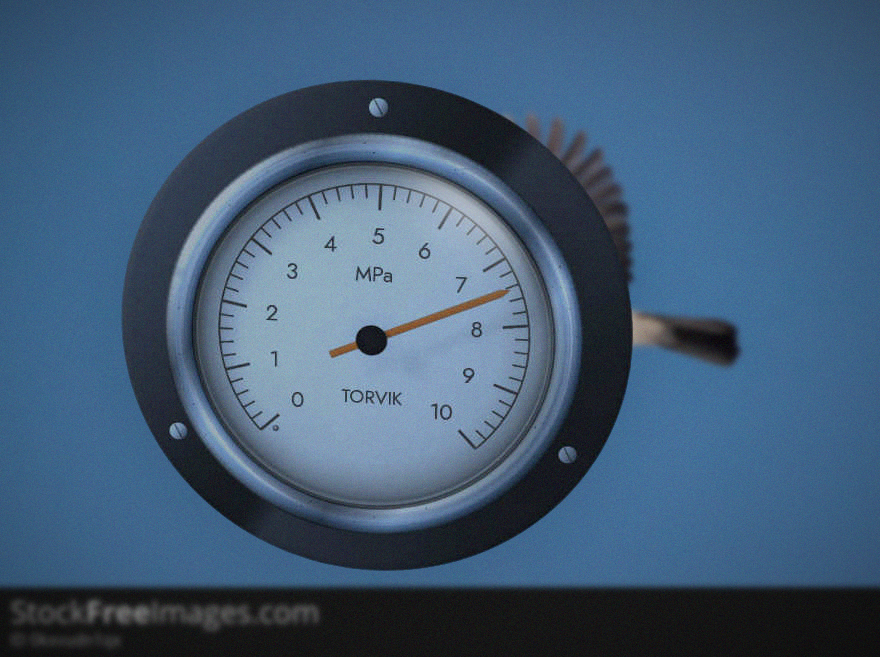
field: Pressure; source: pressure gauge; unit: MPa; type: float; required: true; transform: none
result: 7.4 MPa
